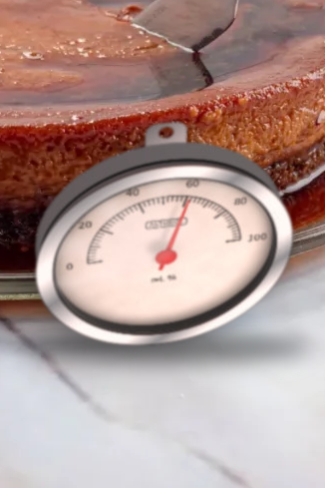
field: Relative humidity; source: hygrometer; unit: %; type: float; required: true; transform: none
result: 60 %
